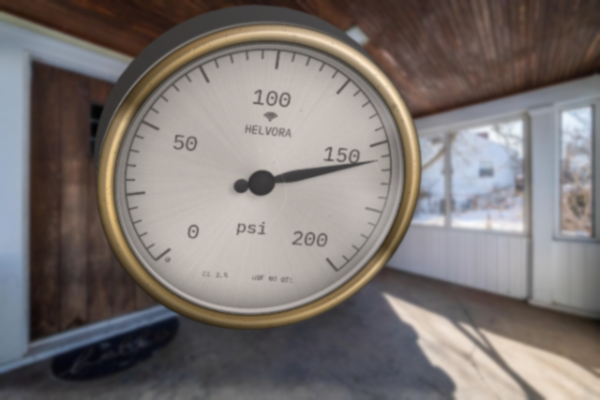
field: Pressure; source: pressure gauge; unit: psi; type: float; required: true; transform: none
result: 155 psi
